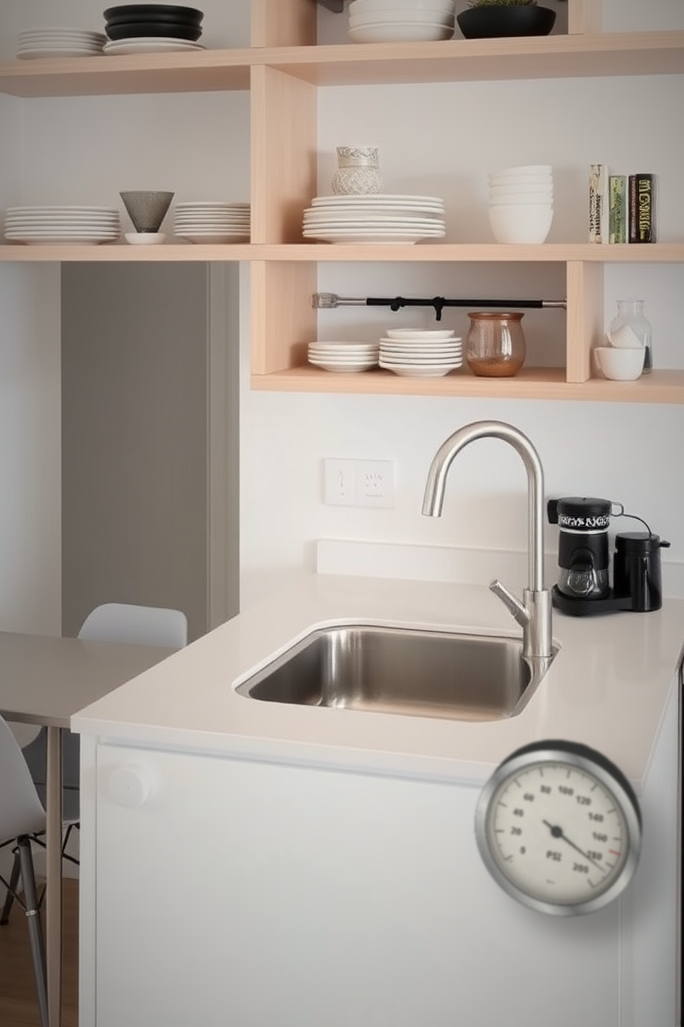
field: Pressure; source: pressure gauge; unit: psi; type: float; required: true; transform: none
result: 185 psi
